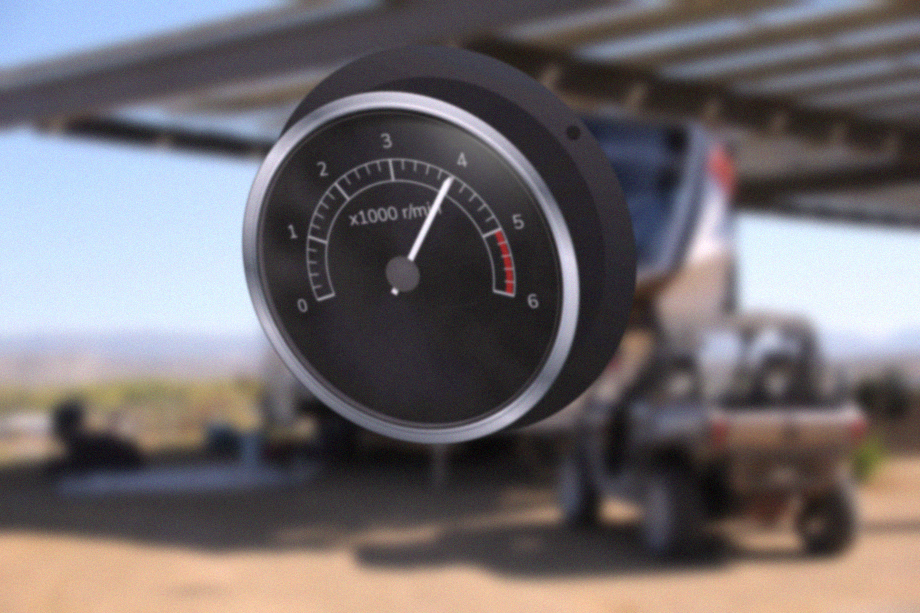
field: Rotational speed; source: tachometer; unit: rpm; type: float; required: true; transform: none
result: 4000 rpm
